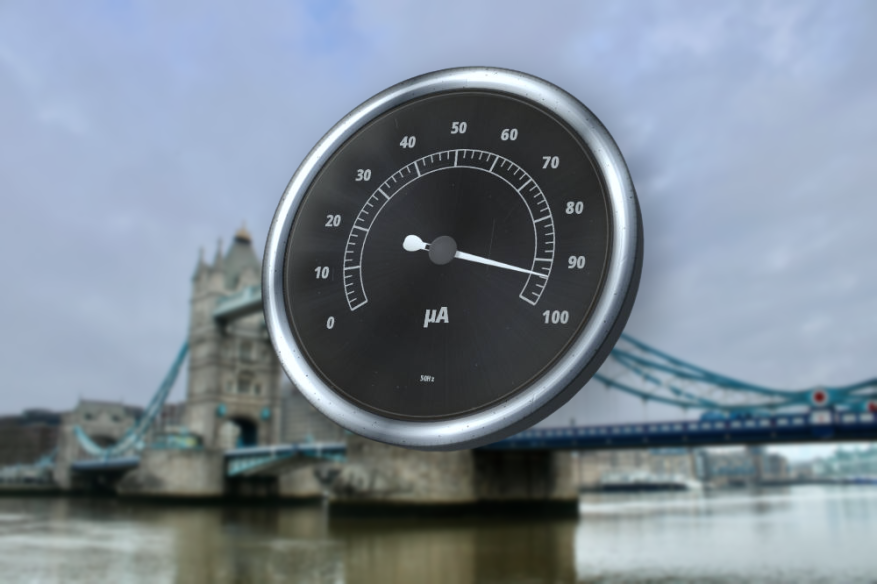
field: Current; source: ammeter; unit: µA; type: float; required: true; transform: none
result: 94 µA
